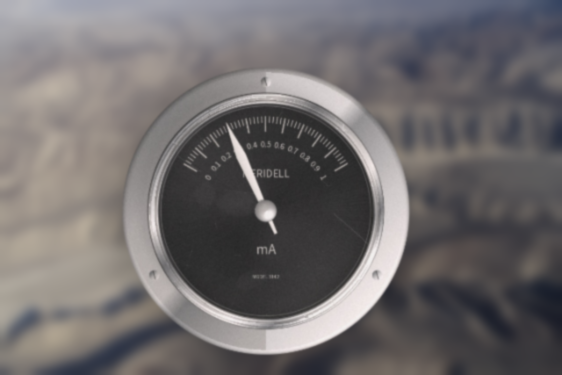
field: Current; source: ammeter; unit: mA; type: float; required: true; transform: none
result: 0.3 mA
